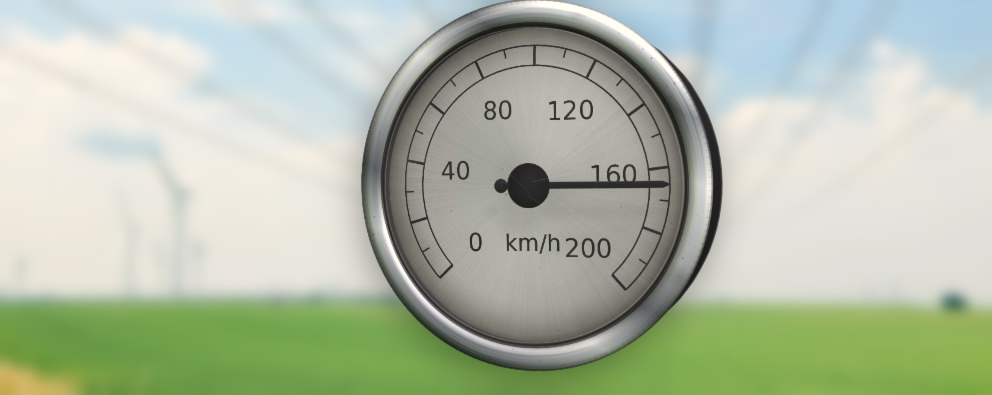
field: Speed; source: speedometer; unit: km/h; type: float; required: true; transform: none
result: 165 km/h
